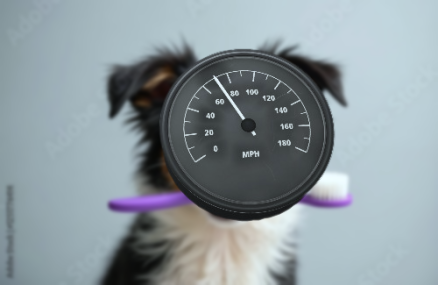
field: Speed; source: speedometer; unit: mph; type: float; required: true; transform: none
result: 70 mph
